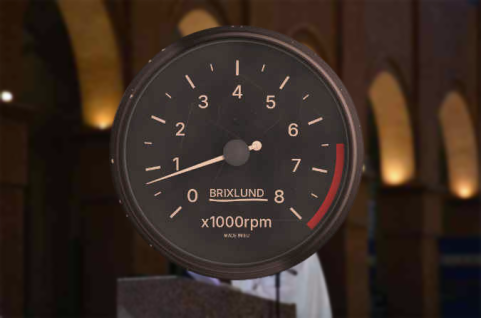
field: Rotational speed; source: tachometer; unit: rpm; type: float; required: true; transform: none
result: 750 rpm
